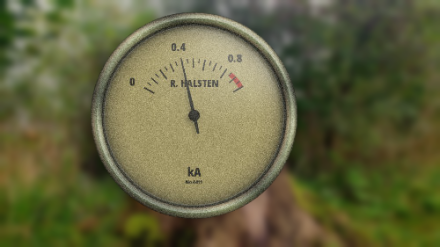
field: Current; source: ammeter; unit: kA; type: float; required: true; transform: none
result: 0.4 kA
